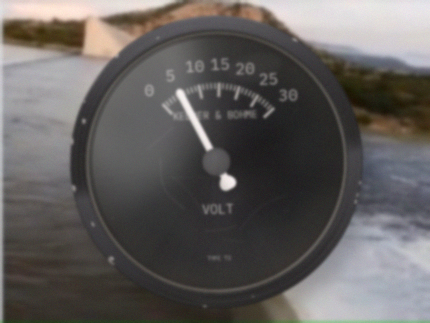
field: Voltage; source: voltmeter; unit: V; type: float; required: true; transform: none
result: 5 V
